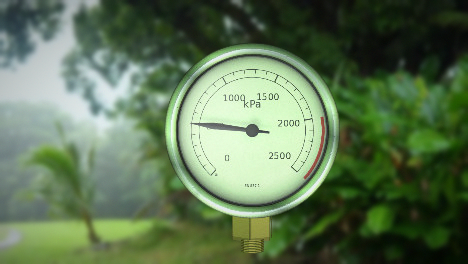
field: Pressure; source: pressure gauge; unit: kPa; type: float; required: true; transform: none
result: 500 kPa
